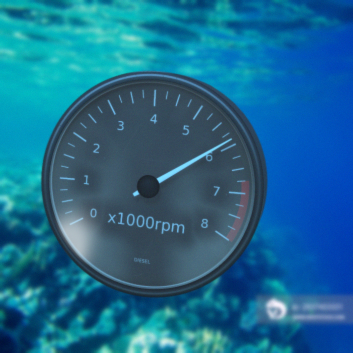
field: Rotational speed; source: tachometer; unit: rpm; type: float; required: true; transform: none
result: 5875 rpm
